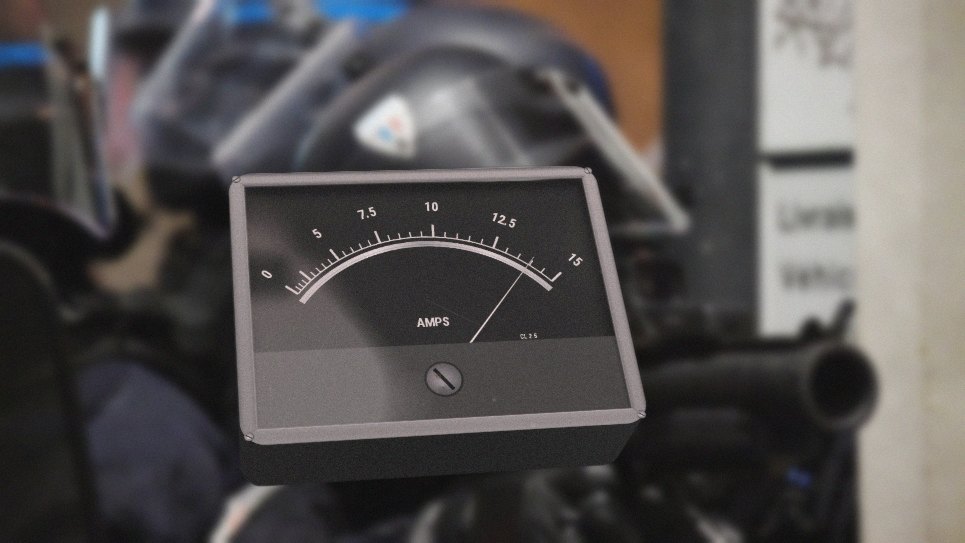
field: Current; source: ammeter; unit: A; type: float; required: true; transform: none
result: 14 A
